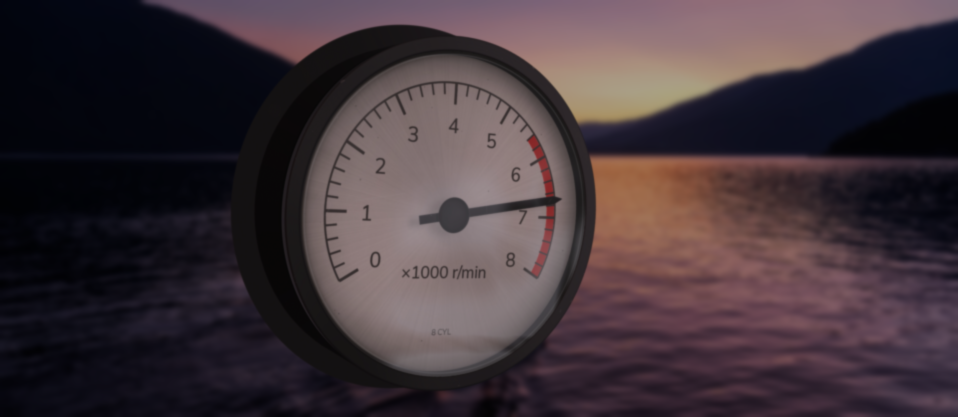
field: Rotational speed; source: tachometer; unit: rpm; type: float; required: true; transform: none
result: 6700 rpm
